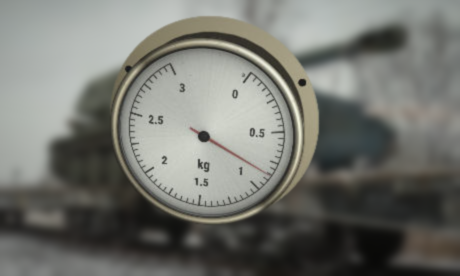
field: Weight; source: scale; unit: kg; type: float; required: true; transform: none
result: 0.85 kg
